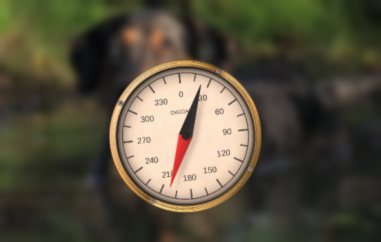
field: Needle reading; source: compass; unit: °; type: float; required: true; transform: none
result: 202.5 °
